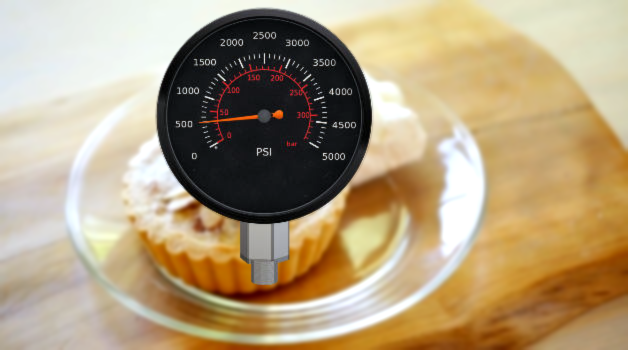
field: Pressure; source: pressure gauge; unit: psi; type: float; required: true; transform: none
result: 500 psi
